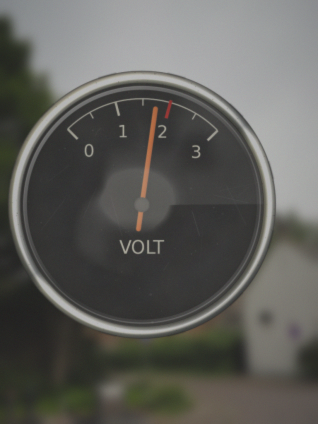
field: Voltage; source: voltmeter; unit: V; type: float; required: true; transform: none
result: 1.75 V
